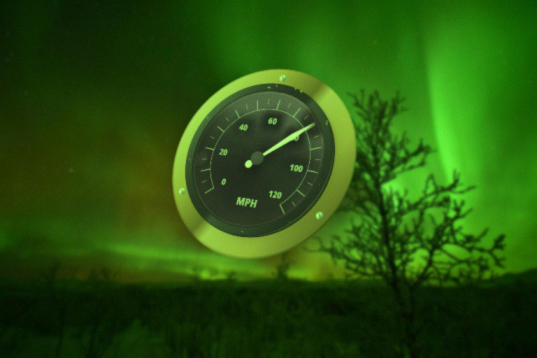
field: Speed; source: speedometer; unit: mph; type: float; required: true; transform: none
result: 80 mph
